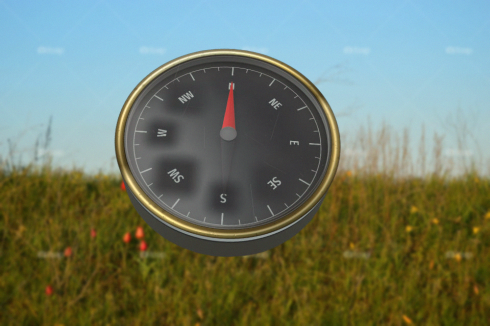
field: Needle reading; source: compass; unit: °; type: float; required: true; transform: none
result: 0 °
